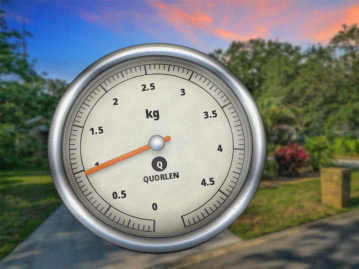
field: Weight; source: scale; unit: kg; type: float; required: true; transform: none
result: 0.95 kg
